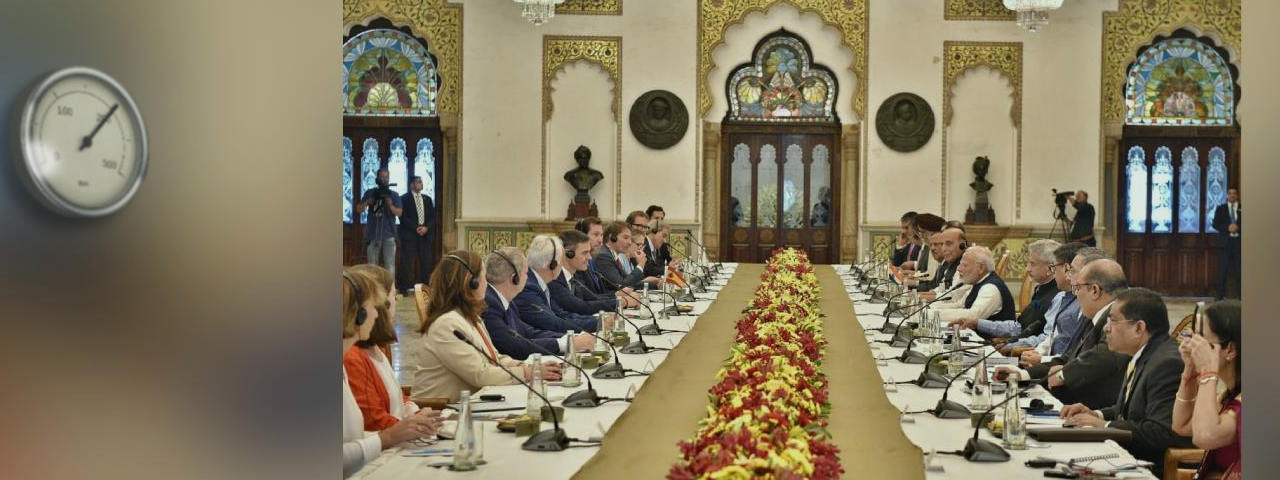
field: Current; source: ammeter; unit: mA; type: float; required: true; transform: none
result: 200 mA
